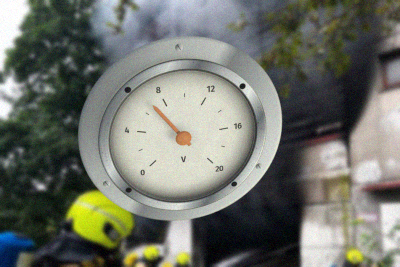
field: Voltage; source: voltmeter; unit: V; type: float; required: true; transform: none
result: 7 V
